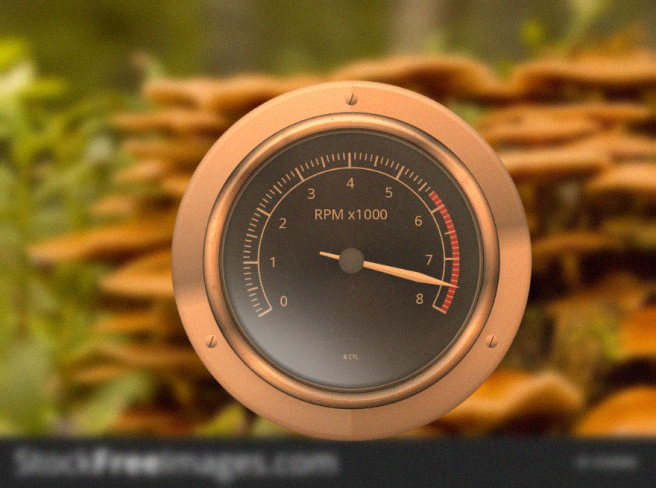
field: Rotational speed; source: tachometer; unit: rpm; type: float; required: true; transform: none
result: 7500 rpm
